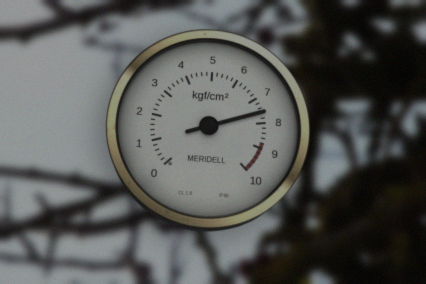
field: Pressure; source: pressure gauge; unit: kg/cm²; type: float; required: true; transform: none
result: 7.6 kg/cm²
